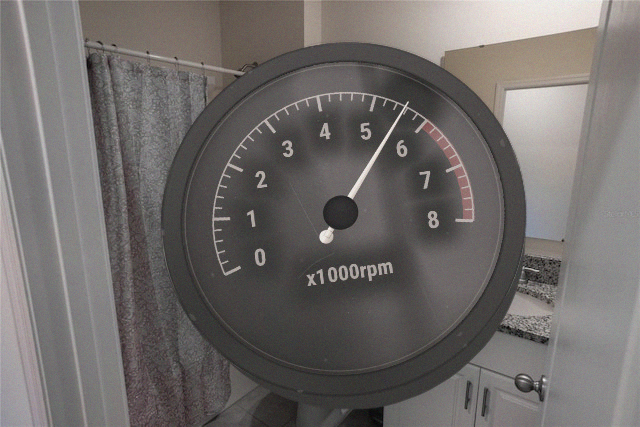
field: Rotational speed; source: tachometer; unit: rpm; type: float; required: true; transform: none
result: 5600 rpm
